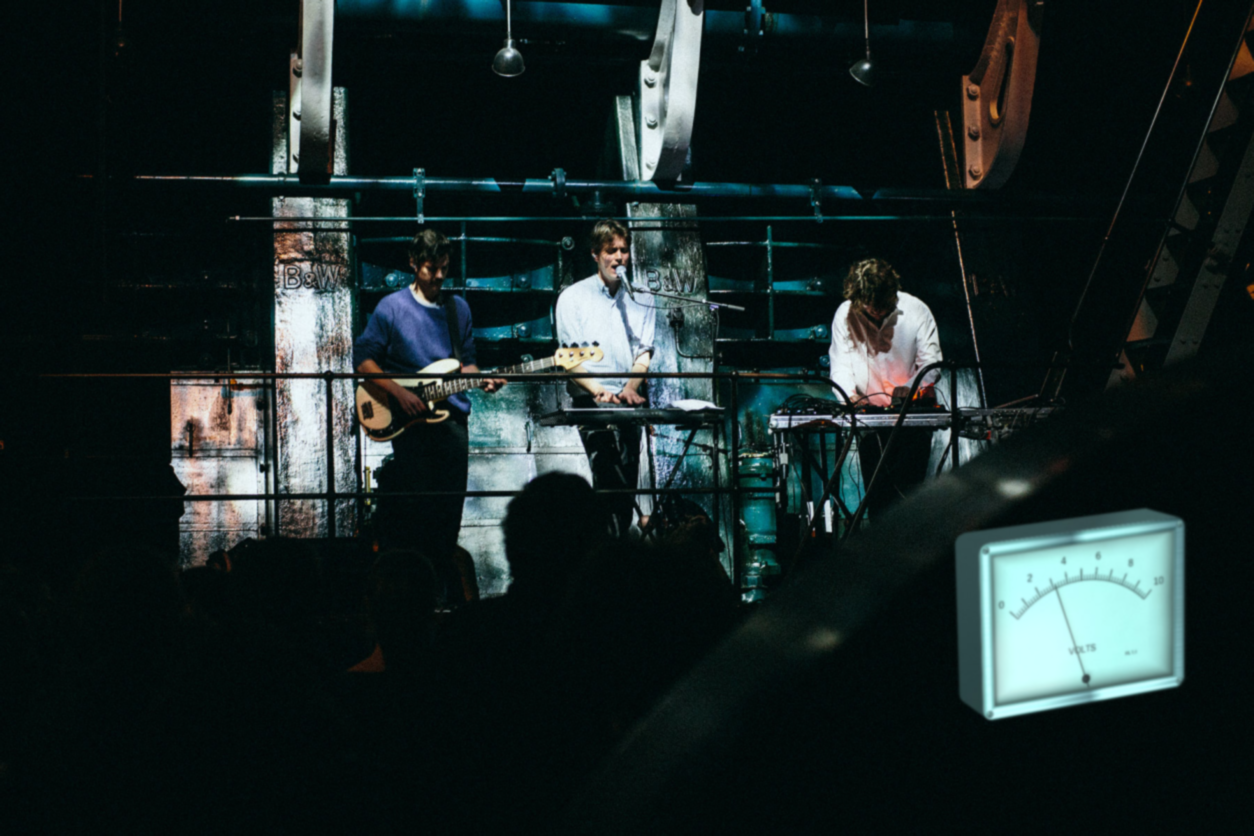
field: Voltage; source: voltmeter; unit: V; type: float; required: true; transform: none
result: 3 V
